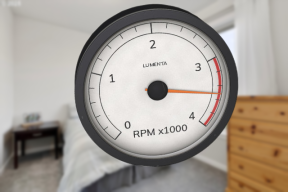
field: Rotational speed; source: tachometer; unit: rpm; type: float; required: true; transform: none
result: 3500 rpm
